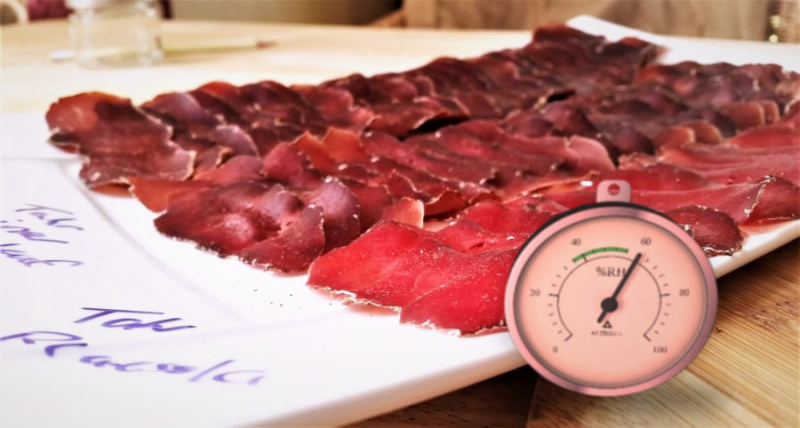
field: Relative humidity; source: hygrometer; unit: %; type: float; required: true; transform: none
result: 60 %
